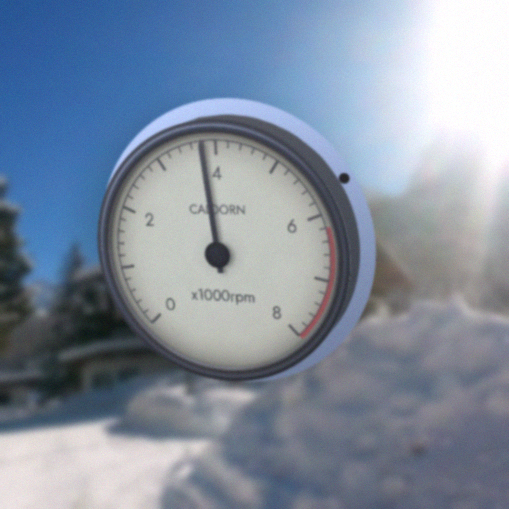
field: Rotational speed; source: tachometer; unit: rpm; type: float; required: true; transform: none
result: 3800 rpm
